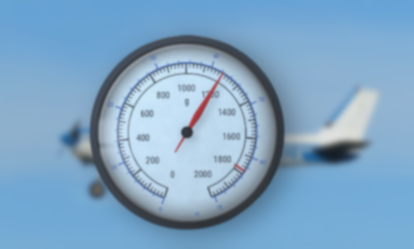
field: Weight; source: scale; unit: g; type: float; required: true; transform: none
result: 1200 g
